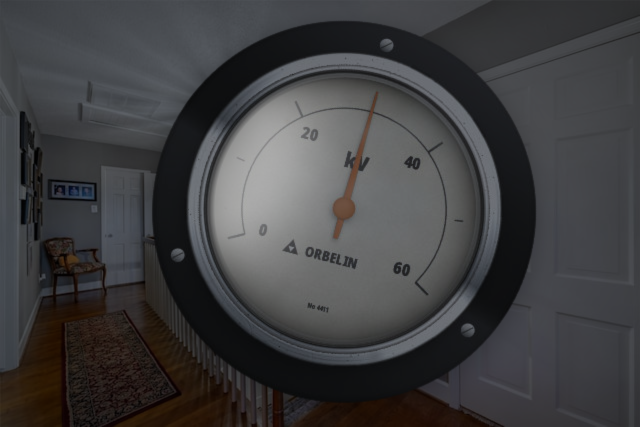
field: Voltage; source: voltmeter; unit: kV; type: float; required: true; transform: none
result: 30 kV
